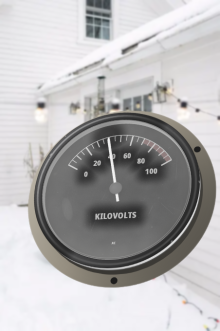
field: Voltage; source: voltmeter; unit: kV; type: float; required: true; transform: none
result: 40 kV
